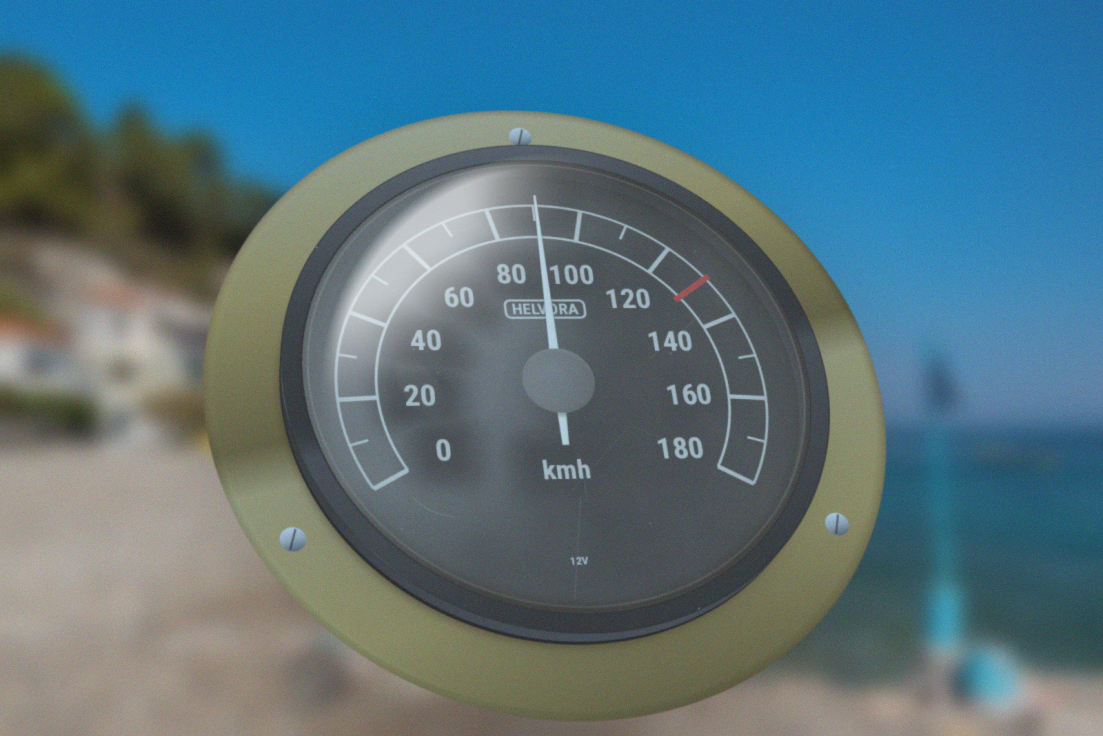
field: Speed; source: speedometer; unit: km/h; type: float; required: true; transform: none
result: 90 km/h
